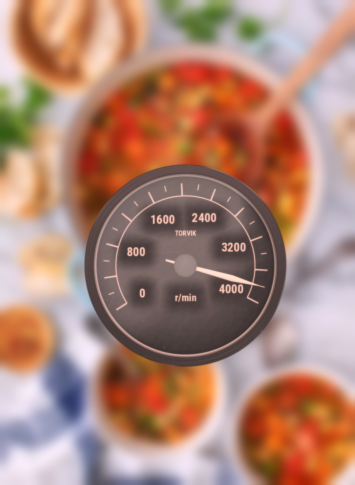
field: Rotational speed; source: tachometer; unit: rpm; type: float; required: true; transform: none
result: 3800 rpm
